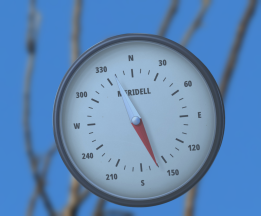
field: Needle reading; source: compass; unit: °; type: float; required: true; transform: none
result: 160 °
